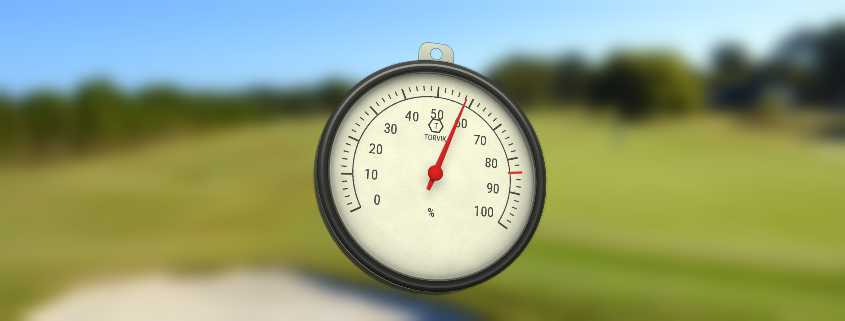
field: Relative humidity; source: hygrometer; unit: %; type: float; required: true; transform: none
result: 58 %
